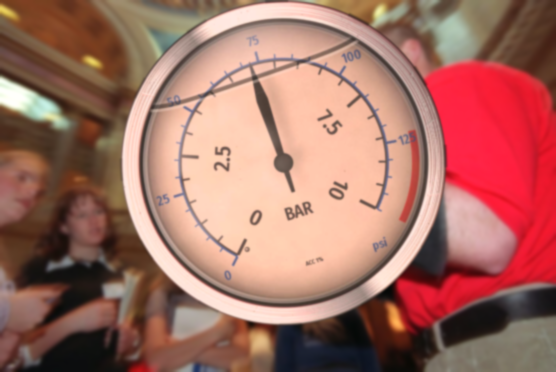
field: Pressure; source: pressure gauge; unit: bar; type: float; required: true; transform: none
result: 5 bar
